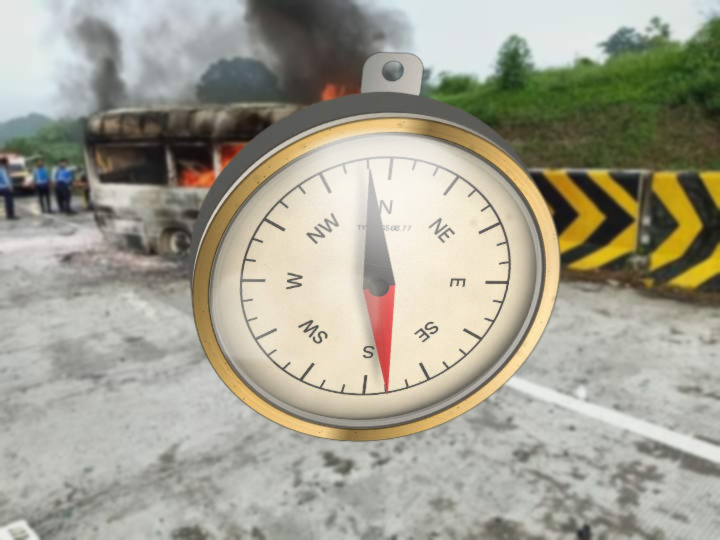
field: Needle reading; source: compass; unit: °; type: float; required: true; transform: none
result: 170 °
